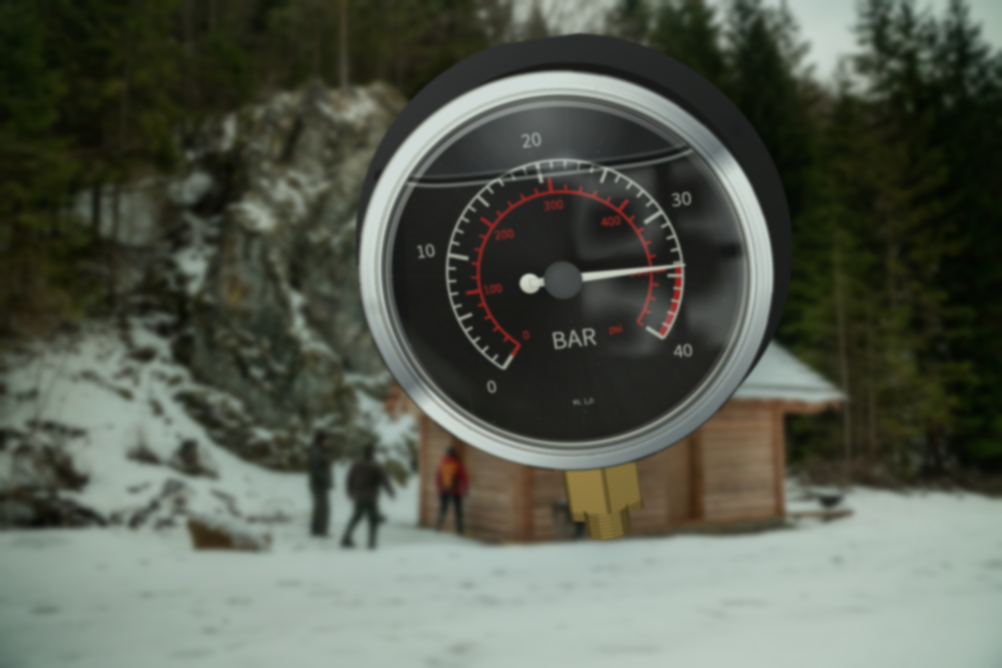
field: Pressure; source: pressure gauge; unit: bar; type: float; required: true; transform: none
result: 34 bar
